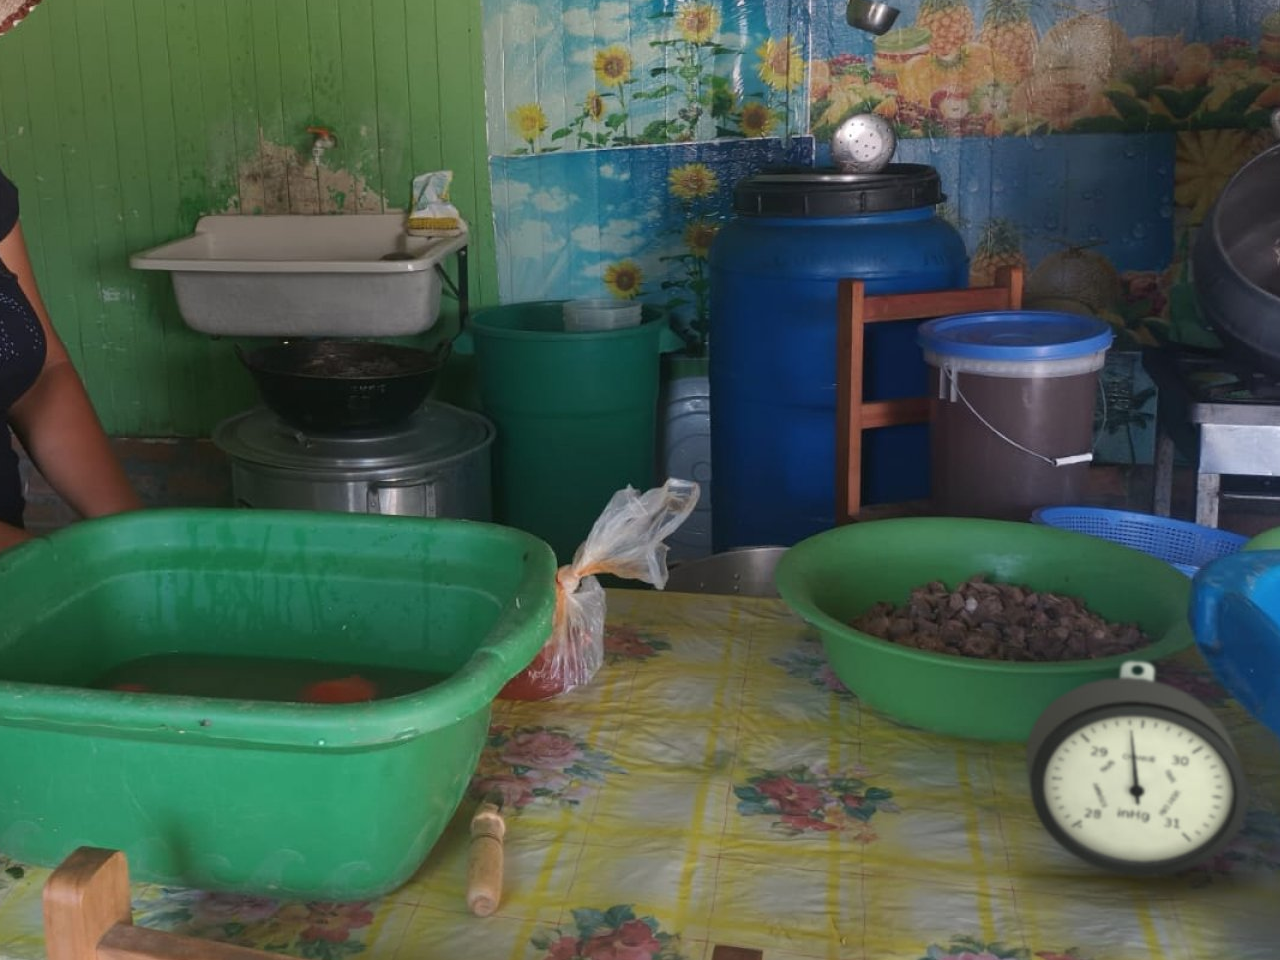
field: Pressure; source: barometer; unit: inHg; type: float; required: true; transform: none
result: 29.4 inHg
